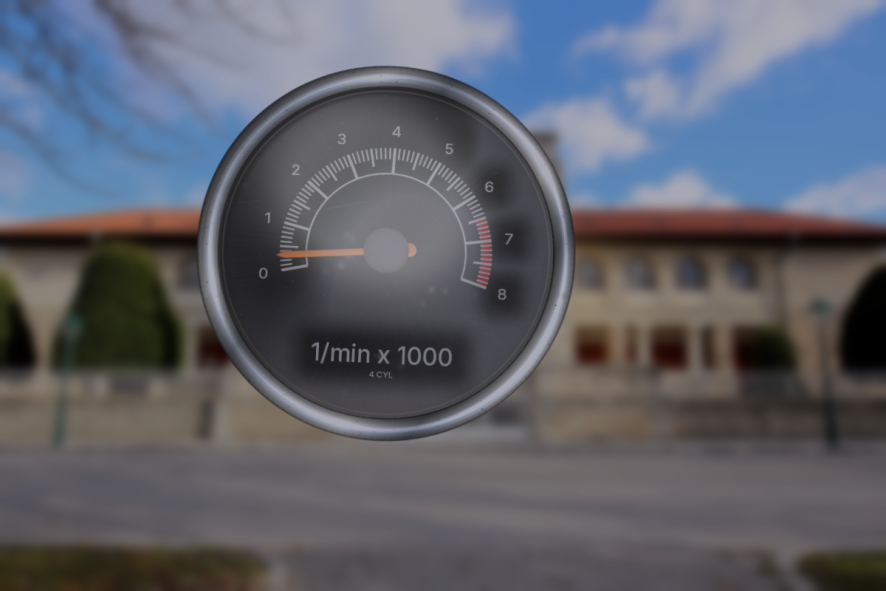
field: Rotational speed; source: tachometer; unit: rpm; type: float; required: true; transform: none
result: 300 rpm
